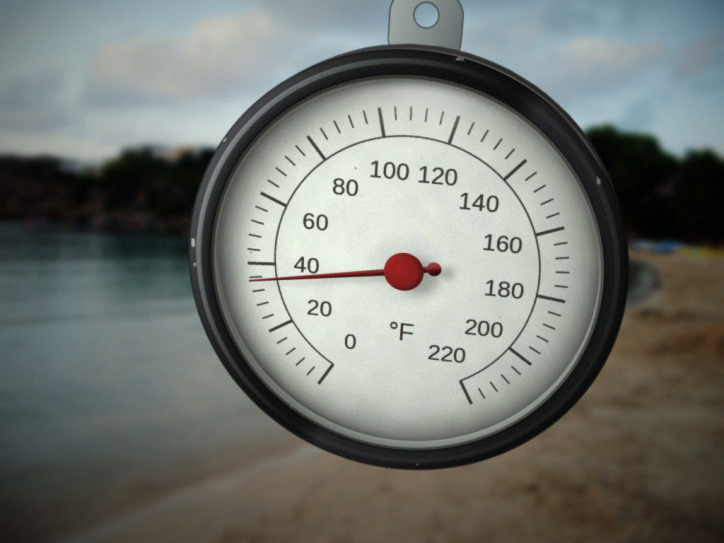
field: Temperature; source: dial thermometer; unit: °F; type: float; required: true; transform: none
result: 36 °F
